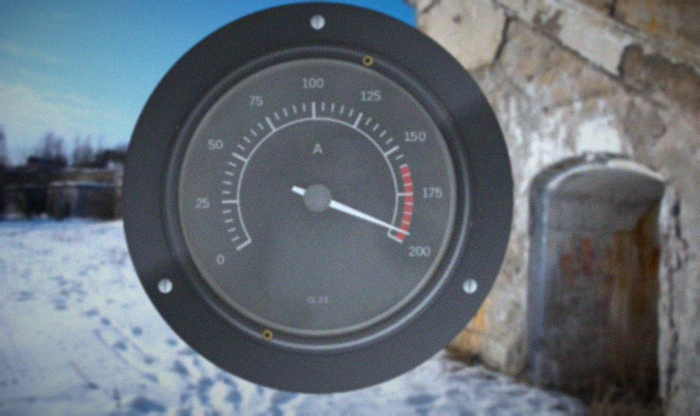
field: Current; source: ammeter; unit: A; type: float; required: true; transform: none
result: 195 A
